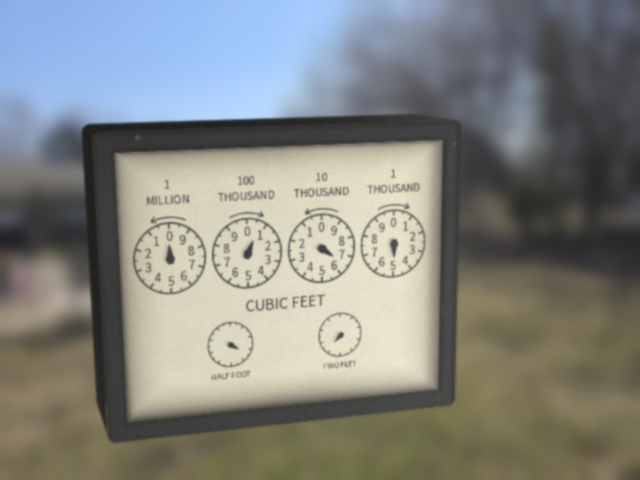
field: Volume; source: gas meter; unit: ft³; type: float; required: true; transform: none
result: 6500 ft³
